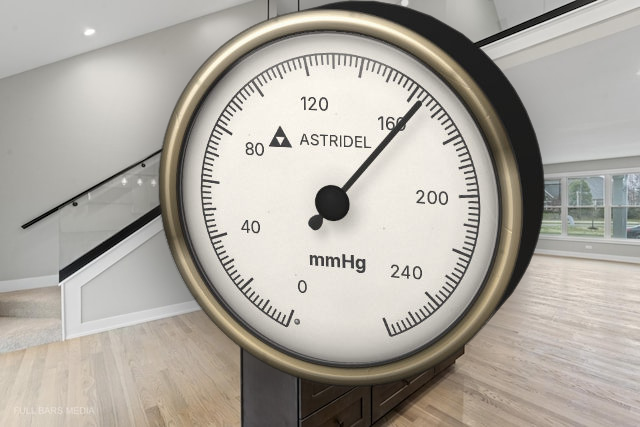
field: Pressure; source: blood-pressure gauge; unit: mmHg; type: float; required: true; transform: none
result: 164 mmHg
